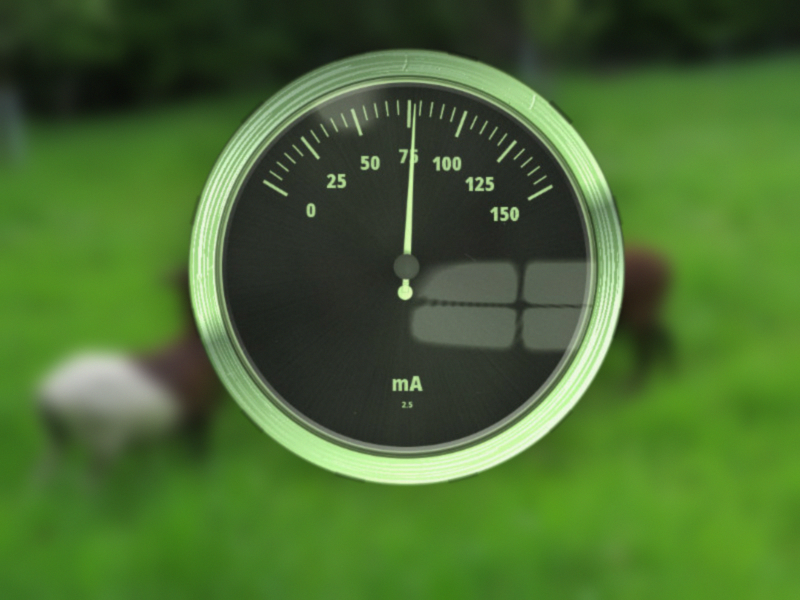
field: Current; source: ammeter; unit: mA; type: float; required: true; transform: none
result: 77.5 mA
